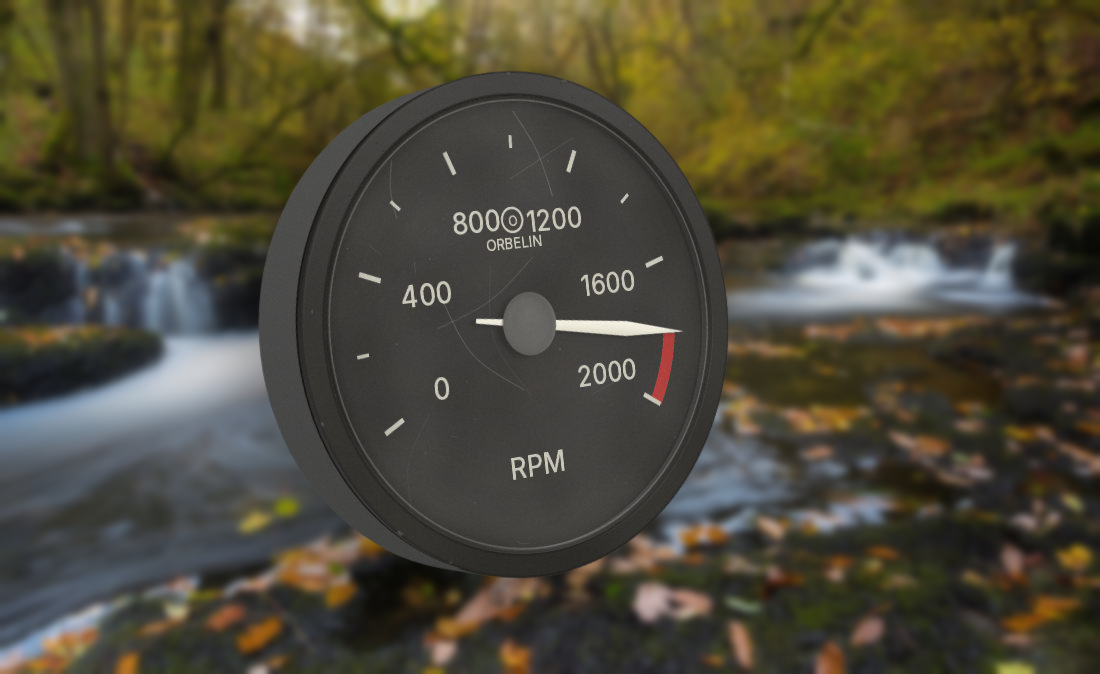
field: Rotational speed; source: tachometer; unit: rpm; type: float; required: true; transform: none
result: 1800 rpm
